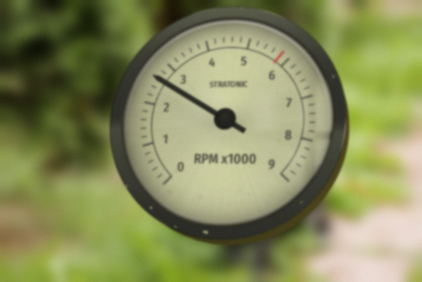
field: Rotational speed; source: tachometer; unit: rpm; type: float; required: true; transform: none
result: 2600 rpm
